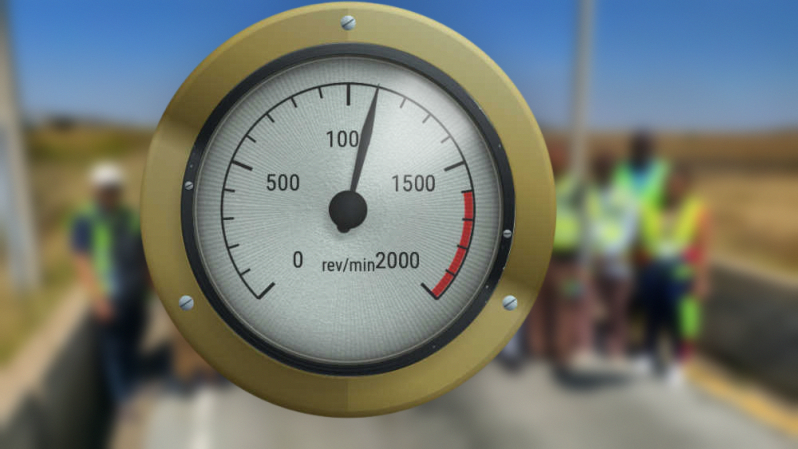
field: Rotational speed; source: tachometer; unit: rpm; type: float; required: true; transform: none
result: 1100 rpm
